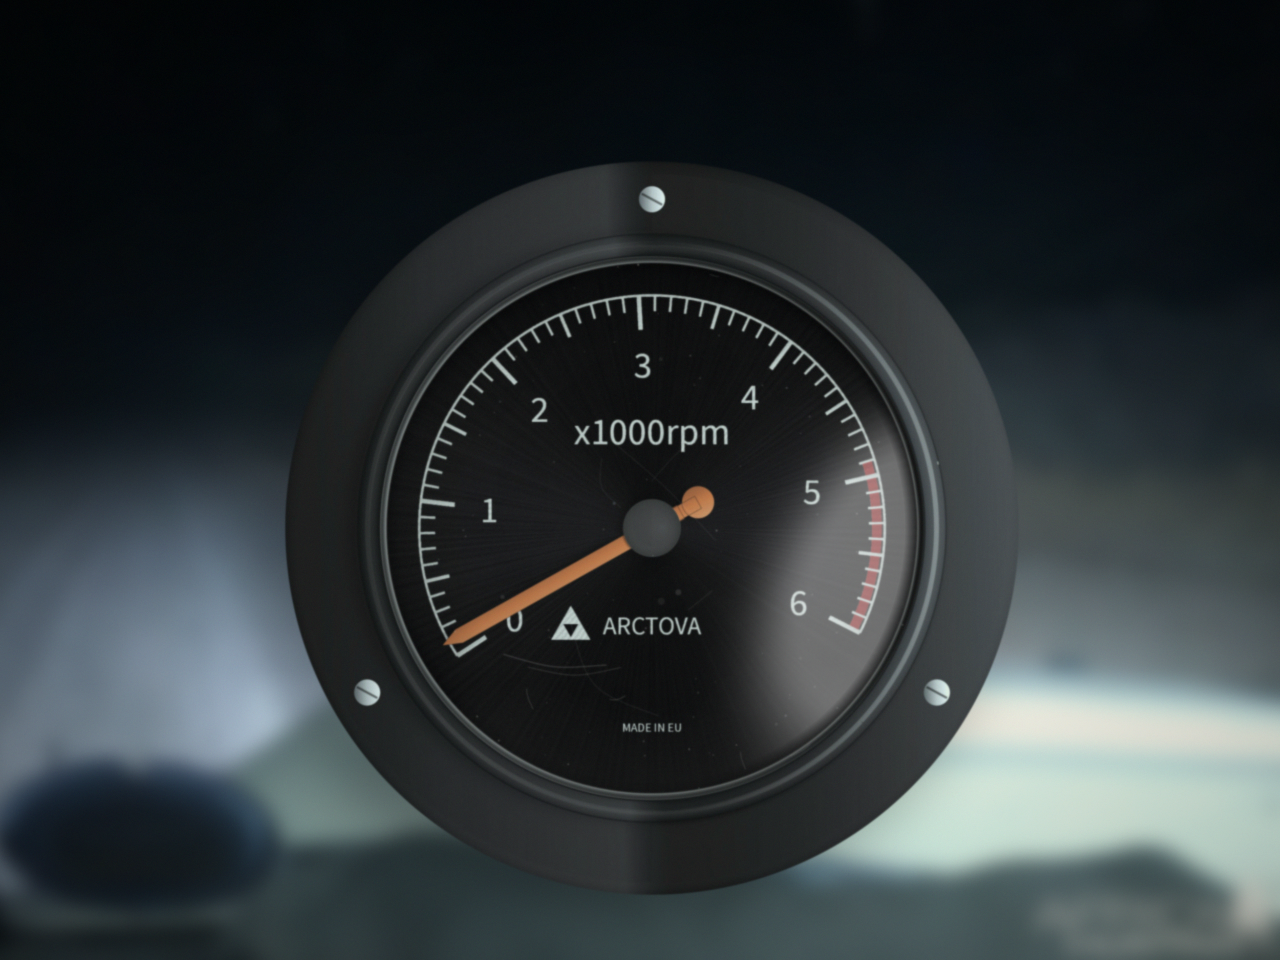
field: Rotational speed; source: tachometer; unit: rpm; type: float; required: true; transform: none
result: 100 rpm
